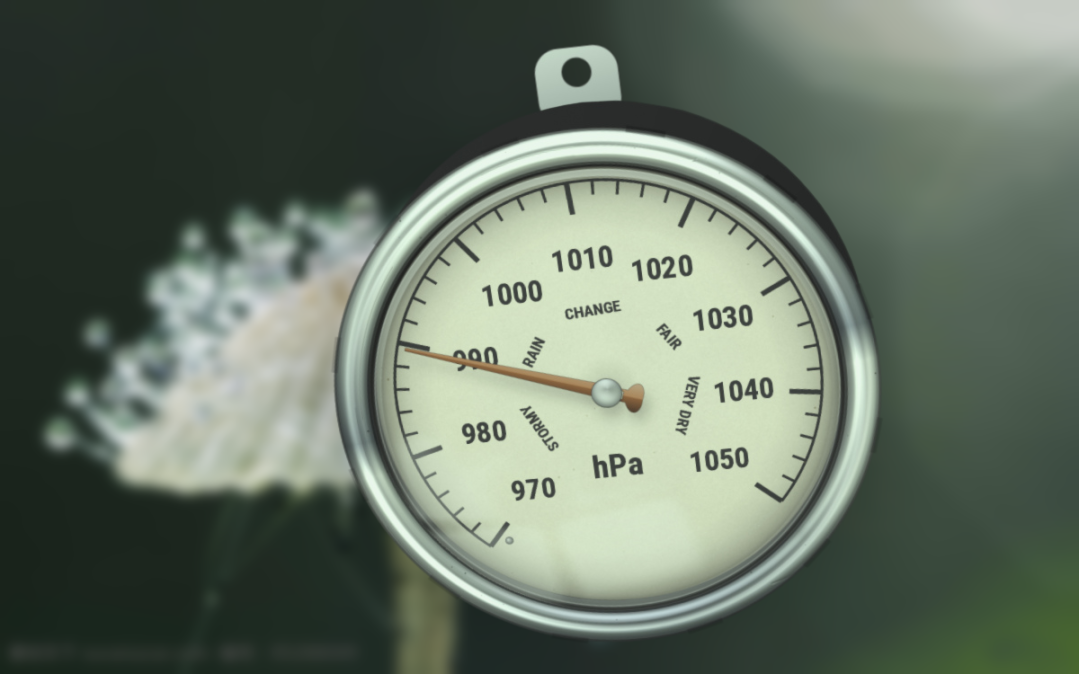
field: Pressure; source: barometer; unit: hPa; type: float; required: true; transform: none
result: 990 hPa
